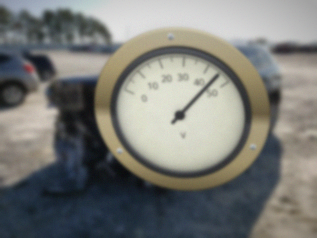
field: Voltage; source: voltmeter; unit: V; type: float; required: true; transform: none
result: 45 V
